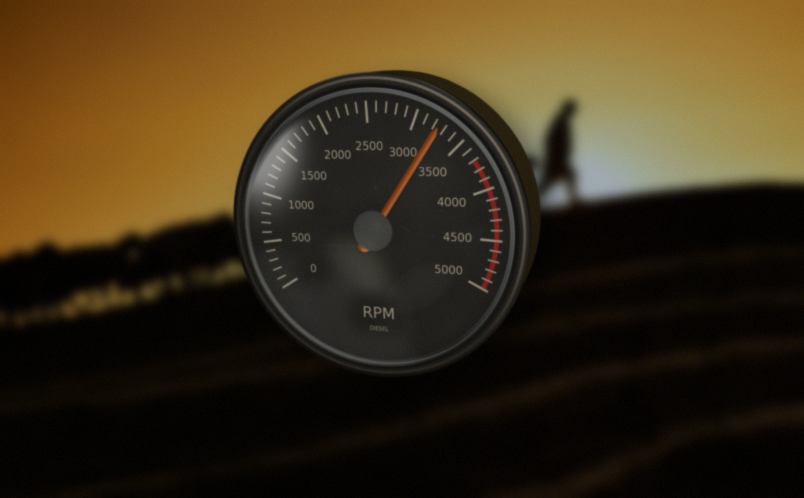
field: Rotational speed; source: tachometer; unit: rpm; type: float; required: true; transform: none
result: 3250 rpm
